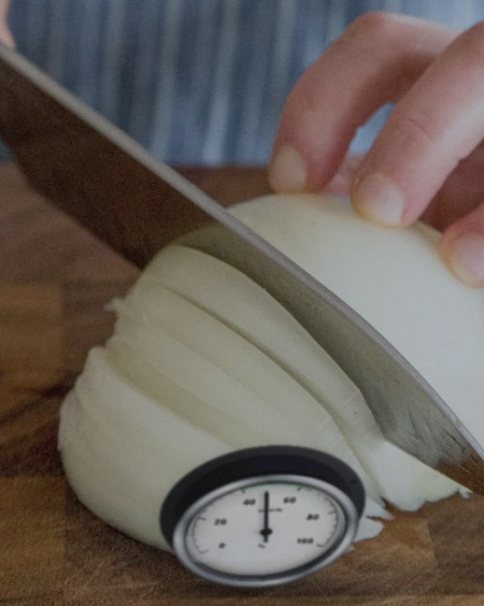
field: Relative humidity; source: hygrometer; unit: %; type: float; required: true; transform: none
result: 48 %
